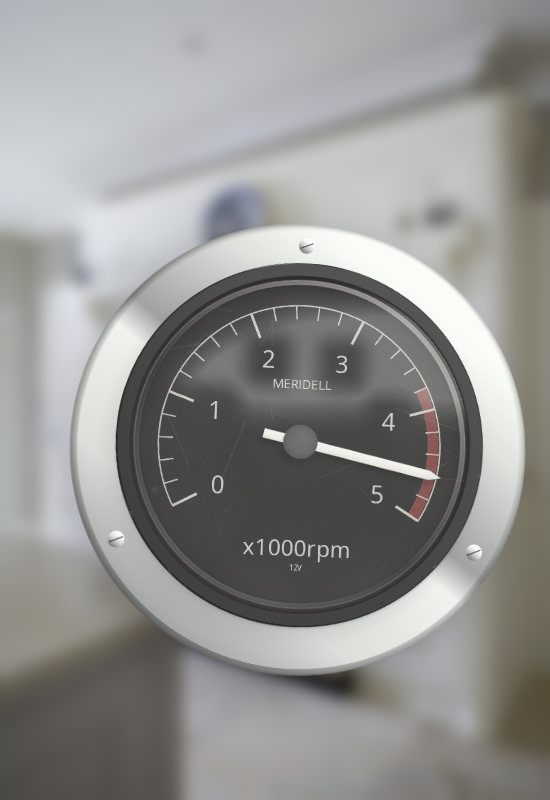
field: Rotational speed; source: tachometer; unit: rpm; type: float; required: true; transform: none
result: 4600 rpm
